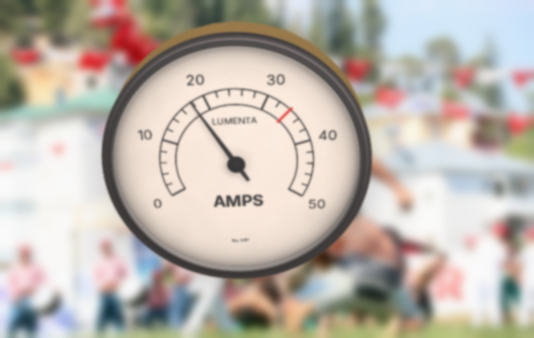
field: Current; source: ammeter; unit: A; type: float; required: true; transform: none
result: 18 A
